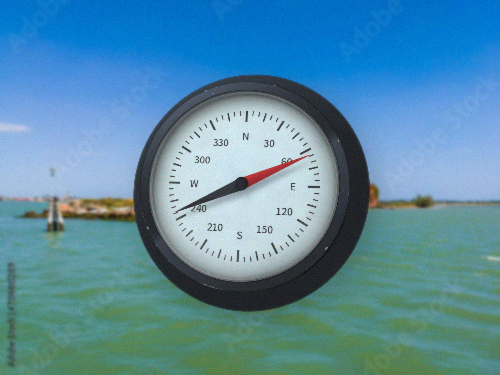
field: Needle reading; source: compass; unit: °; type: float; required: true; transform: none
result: 65 °
